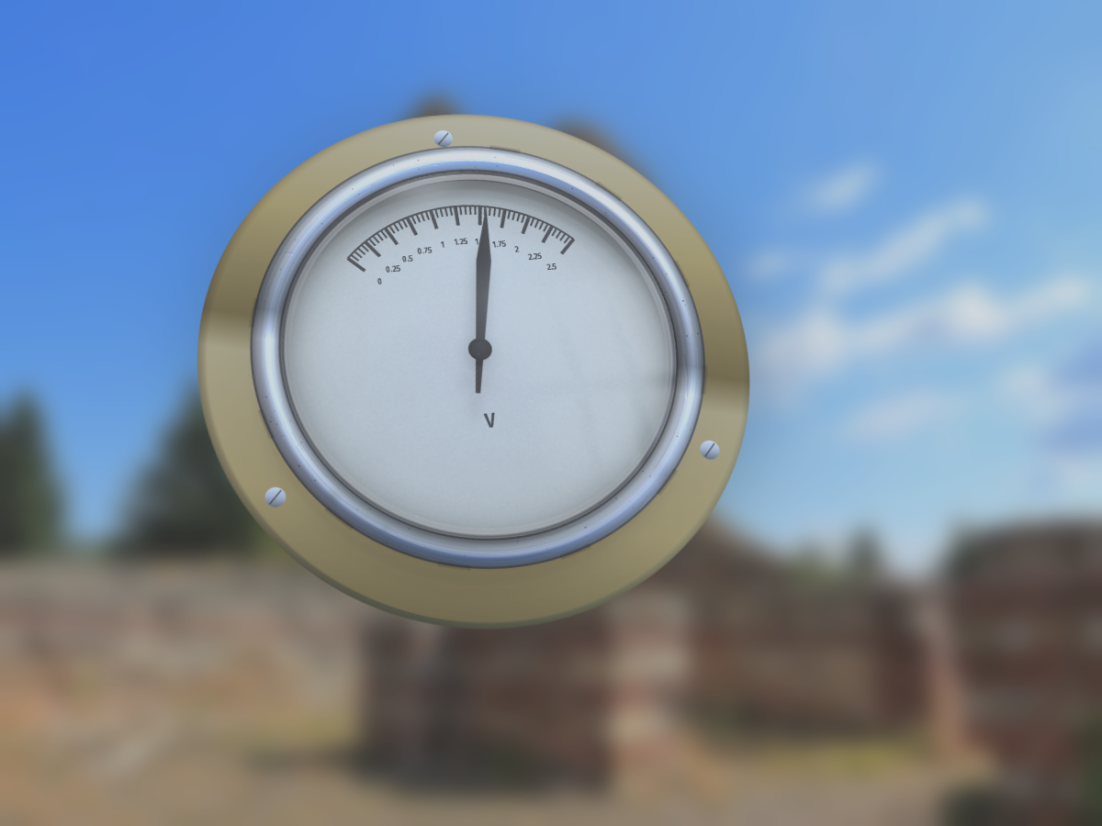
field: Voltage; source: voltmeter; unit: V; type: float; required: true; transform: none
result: 1.55 V
